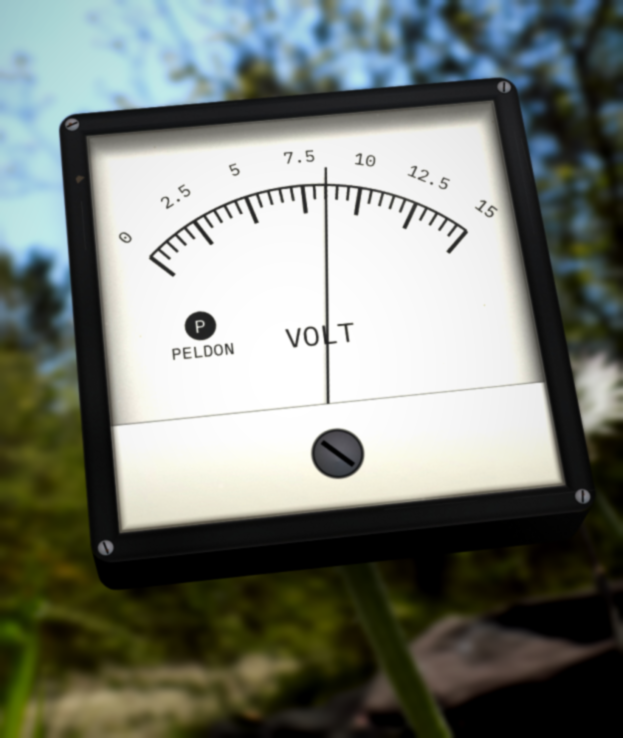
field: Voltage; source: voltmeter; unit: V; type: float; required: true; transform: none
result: 8.5 V
